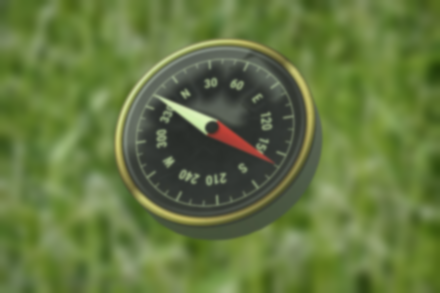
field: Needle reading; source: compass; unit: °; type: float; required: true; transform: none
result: 160 °
